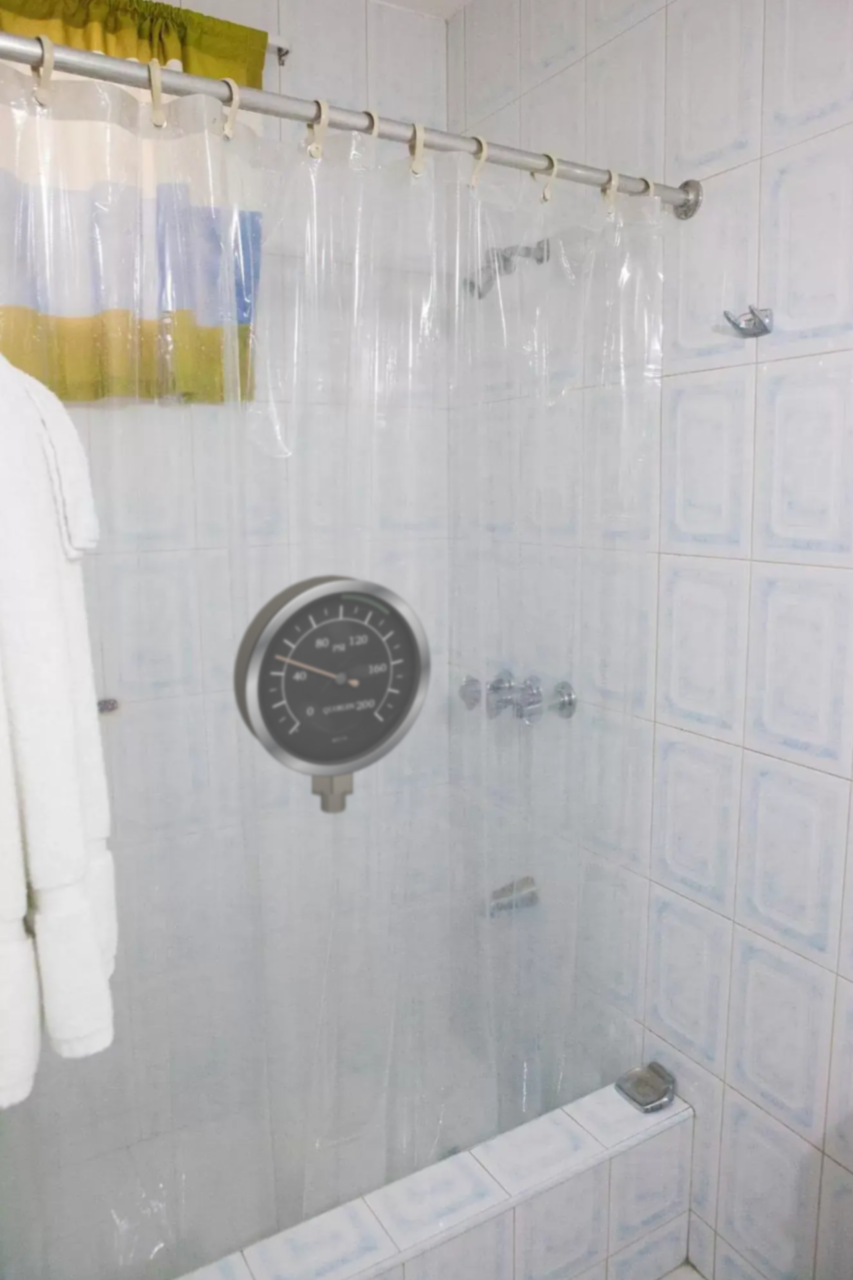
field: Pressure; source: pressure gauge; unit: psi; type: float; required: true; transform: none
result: 50 psi
